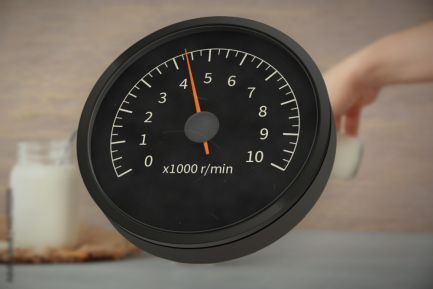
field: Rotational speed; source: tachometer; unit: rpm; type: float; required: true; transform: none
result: 4375 rpm
